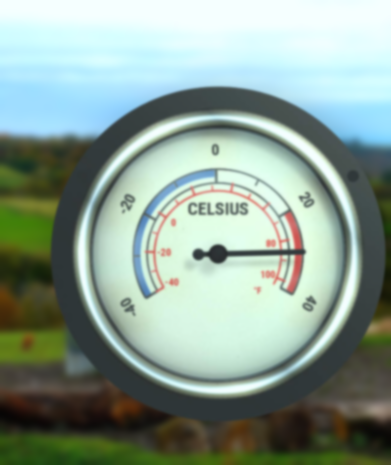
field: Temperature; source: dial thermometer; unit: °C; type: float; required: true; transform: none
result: 30 °C
